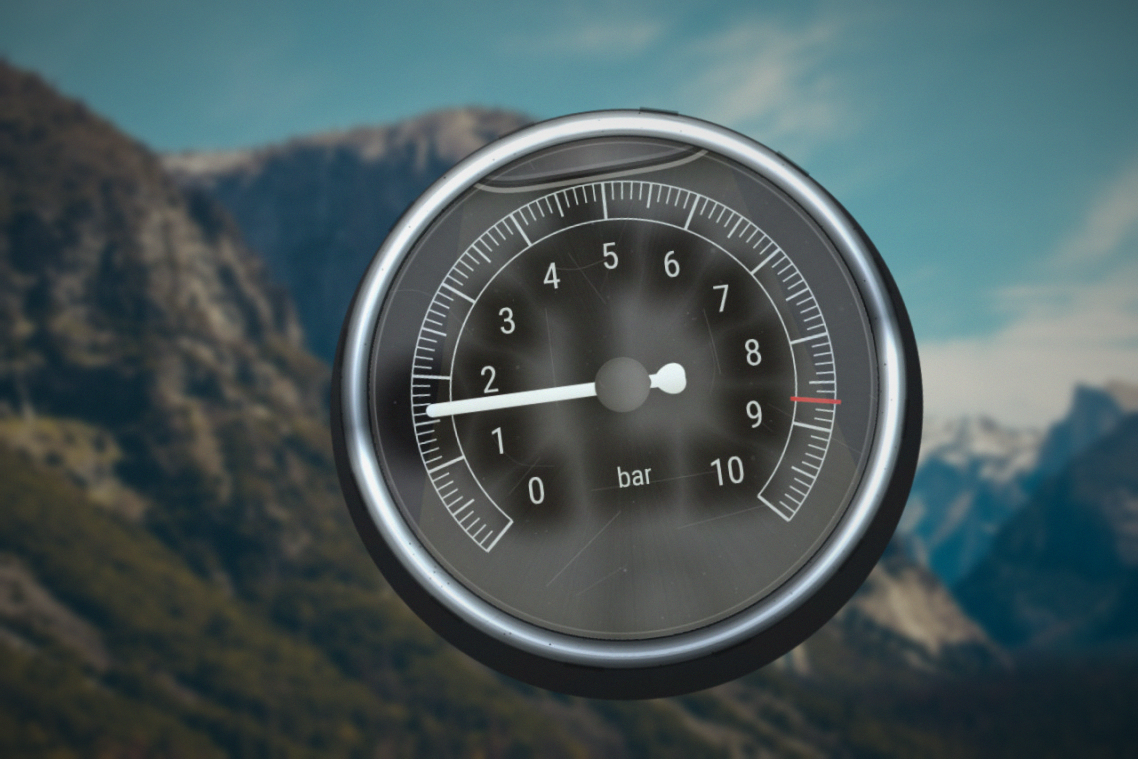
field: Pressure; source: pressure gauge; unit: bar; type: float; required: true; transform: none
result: 1.6 bar
